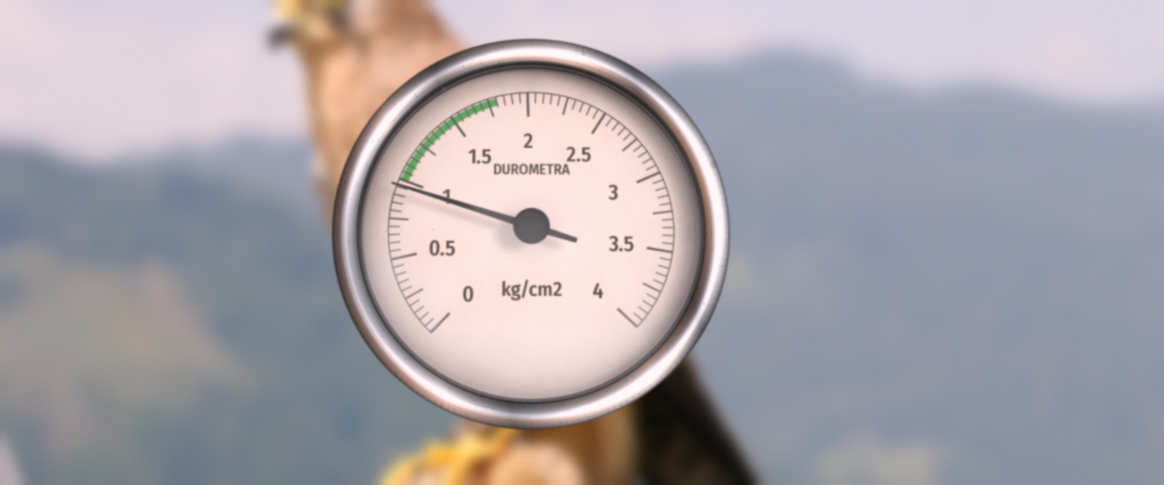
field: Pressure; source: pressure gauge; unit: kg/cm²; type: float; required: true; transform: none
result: 0.95 kg/cm²
